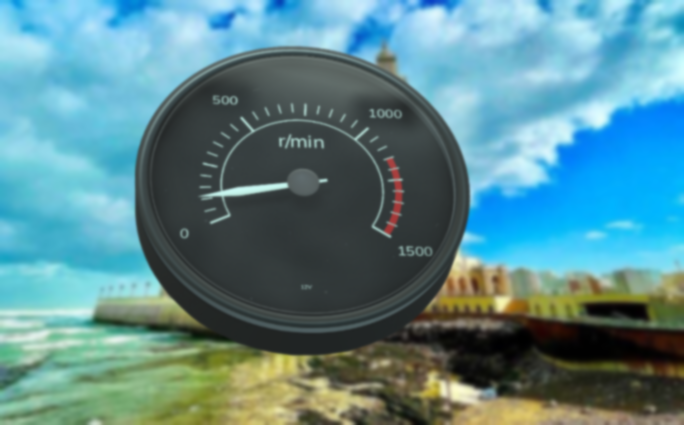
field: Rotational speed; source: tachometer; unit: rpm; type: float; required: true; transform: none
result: 100 rpm
